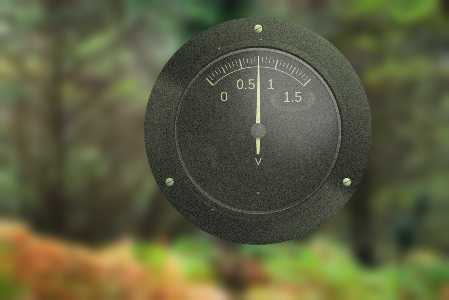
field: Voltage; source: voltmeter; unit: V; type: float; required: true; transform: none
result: 0.75 V
